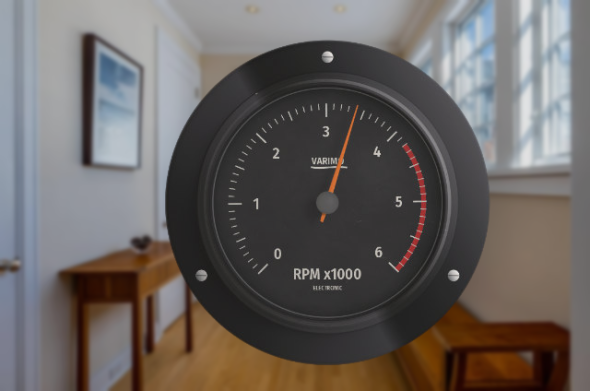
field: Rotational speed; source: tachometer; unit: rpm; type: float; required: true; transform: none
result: 3400 rpm
